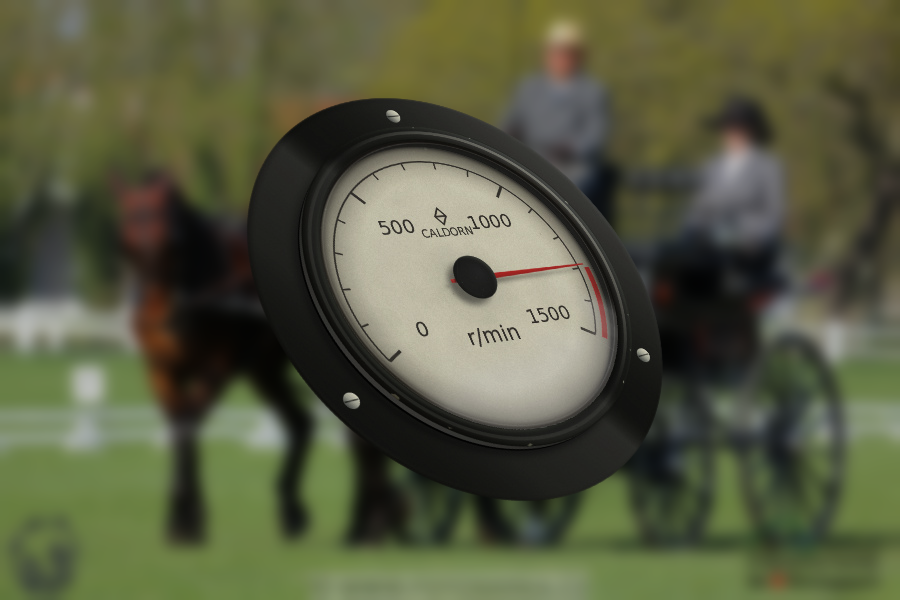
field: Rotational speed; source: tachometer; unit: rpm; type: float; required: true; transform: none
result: 1300 rpm
